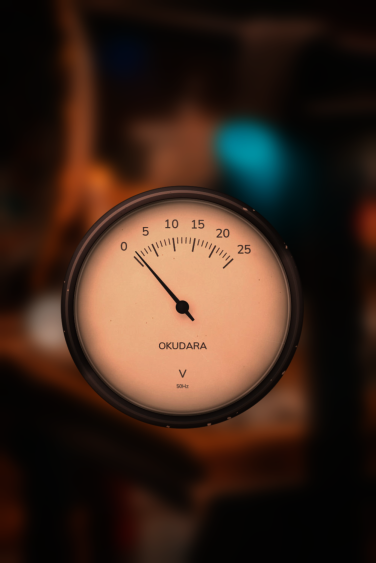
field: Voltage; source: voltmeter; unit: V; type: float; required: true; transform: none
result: 1 V
